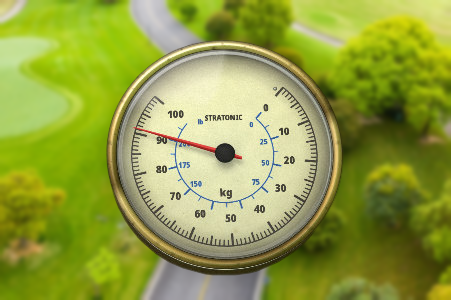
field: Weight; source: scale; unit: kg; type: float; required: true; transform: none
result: 91 kg
